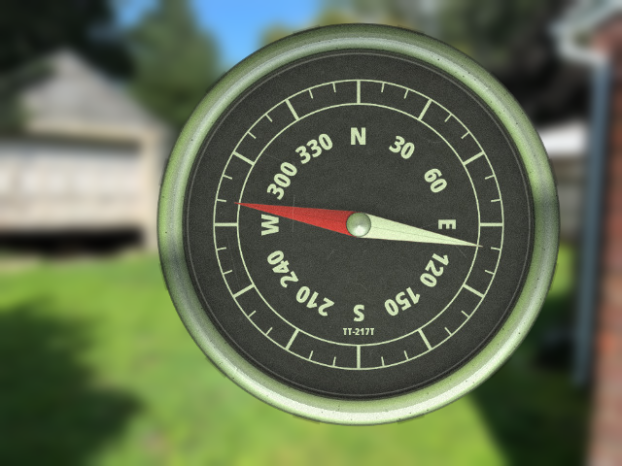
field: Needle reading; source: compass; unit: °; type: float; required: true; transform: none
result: 280 °
